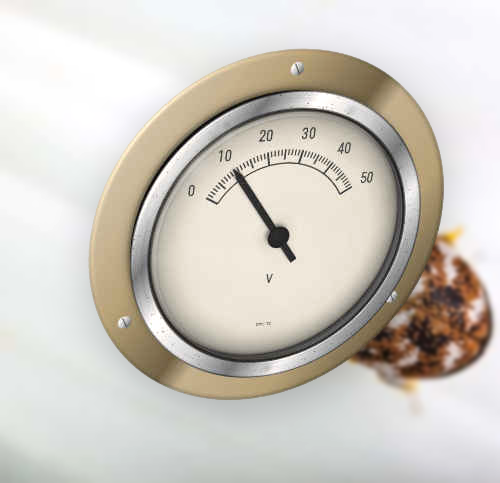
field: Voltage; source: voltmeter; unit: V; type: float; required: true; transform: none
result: 10 V
